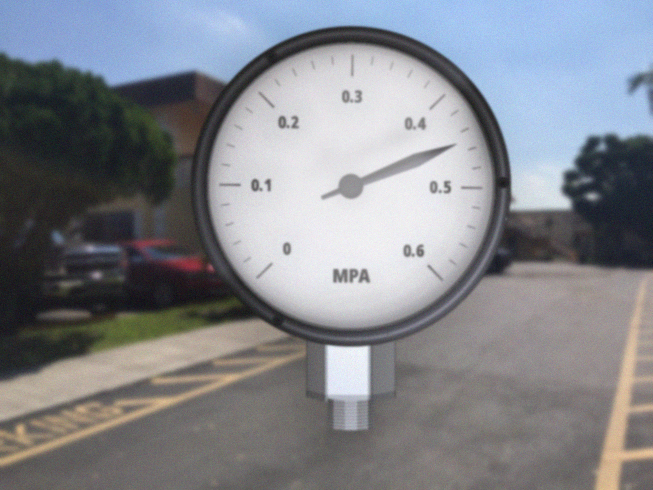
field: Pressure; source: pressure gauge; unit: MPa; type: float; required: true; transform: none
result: 0.45 MPa
